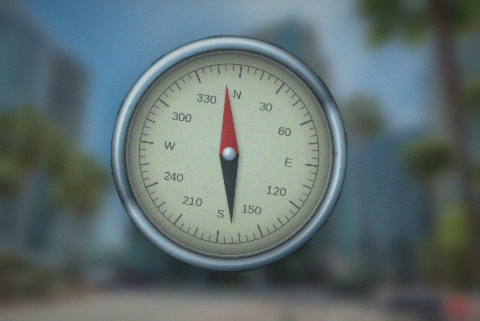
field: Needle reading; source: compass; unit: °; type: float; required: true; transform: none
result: 350 °
